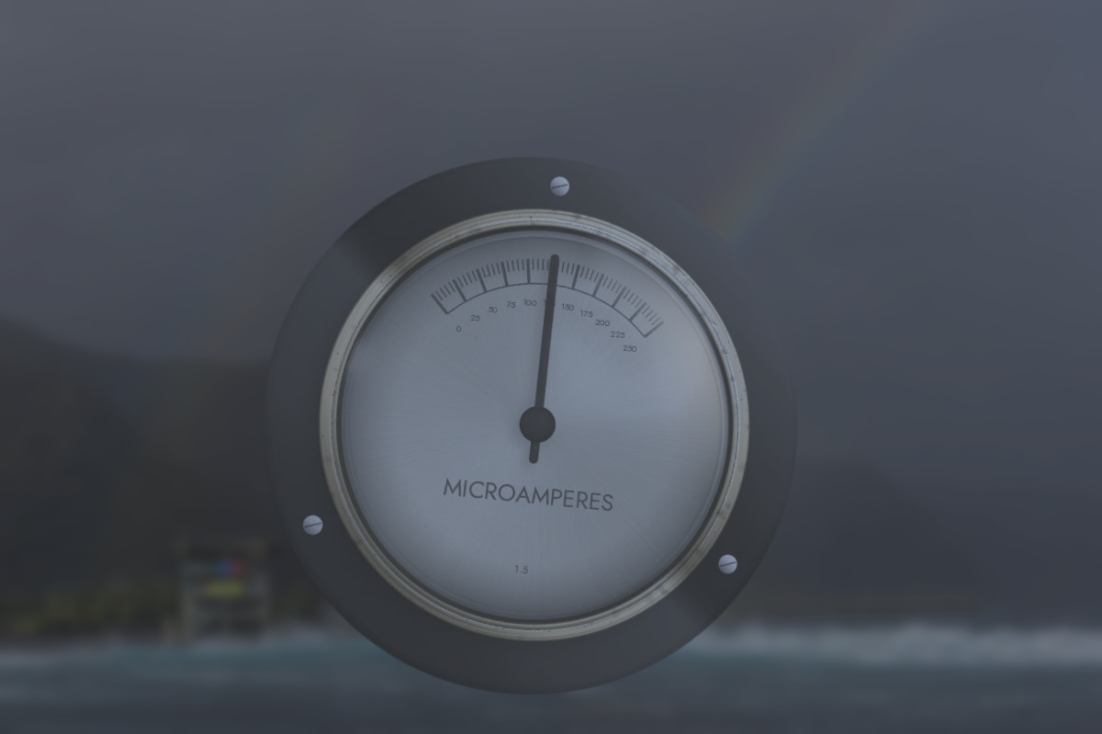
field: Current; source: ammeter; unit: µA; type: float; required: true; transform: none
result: 125 µA
